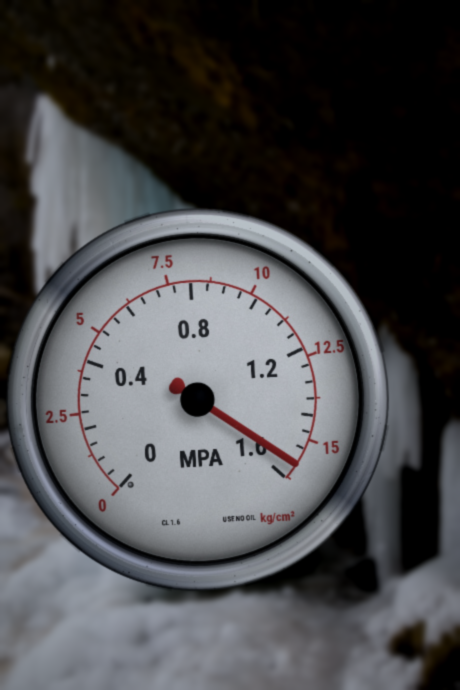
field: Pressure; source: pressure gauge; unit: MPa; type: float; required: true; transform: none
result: 1.55 MPa
